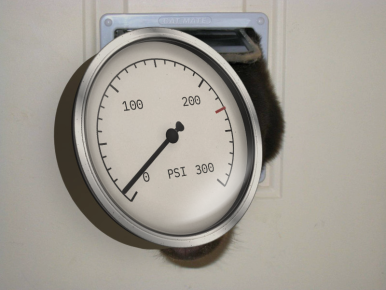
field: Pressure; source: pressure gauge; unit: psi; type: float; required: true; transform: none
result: 10 psi
